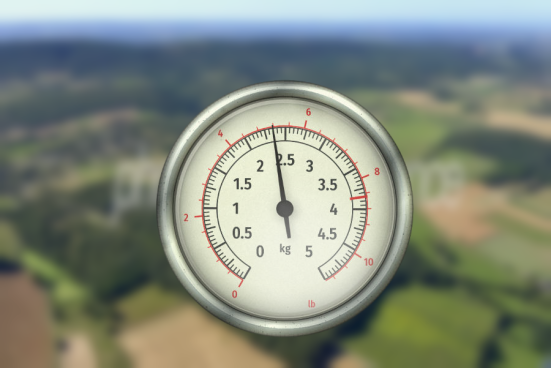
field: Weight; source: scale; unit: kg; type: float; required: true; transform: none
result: 2.35 kg
